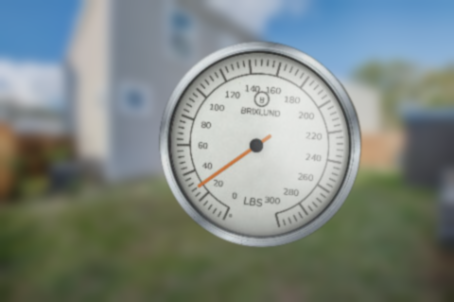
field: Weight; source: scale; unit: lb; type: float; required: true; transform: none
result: 28 lb
